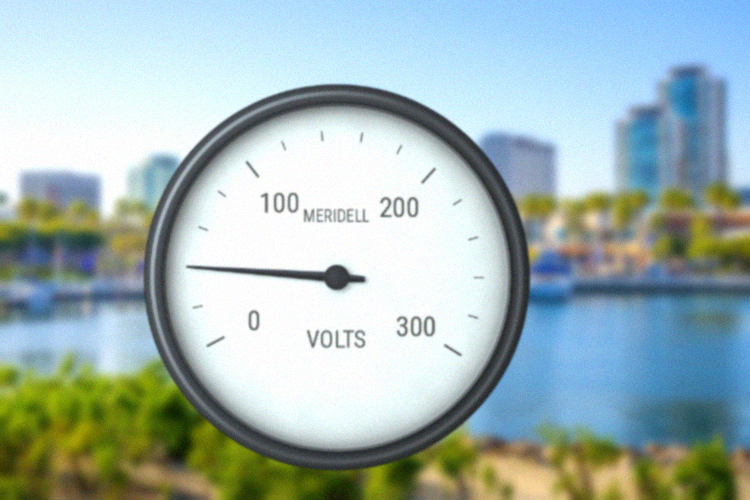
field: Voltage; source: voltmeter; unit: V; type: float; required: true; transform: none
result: 40 V
